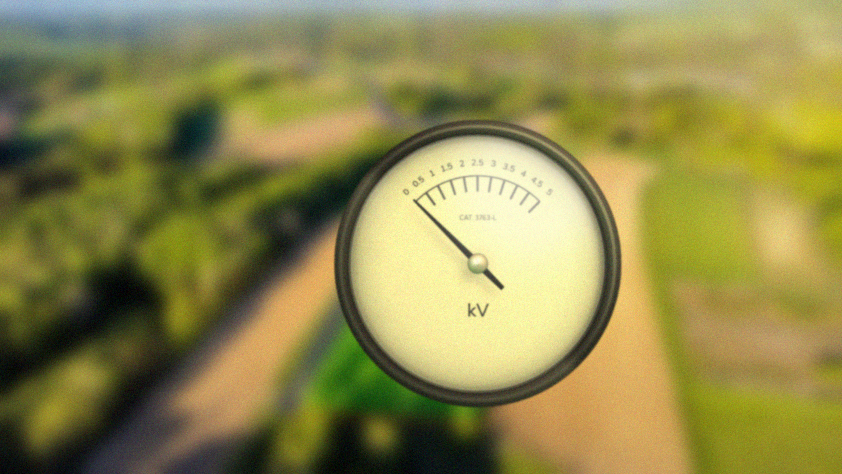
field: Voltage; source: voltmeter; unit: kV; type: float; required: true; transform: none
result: 0 kV
